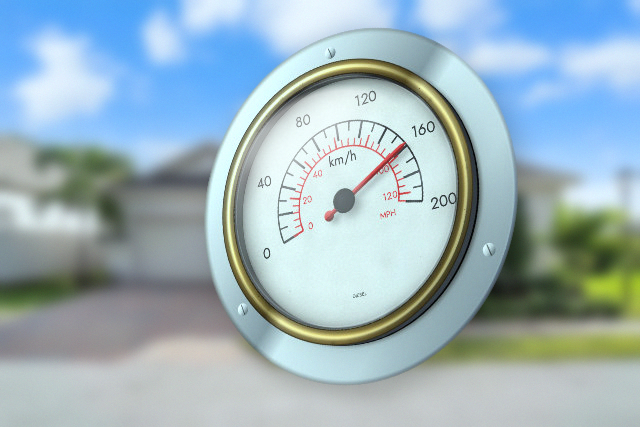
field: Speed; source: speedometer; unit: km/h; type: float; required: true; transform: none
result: 160 km/h
